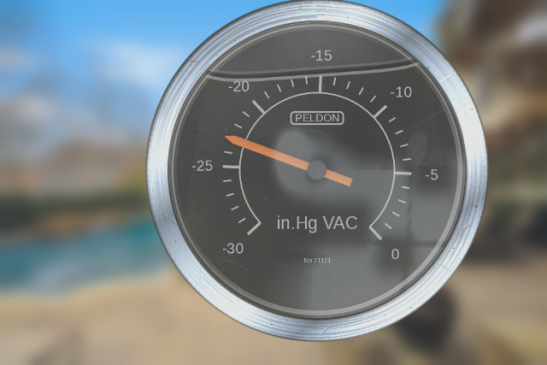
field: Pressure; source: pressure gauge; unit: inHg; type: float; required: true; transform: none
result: -23 inHg
